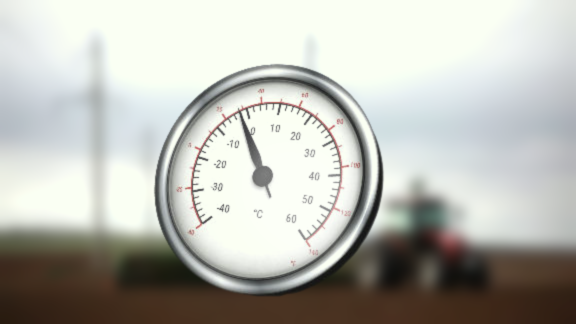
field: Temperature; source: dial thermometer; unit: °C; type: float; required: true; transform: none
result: -2 °C
